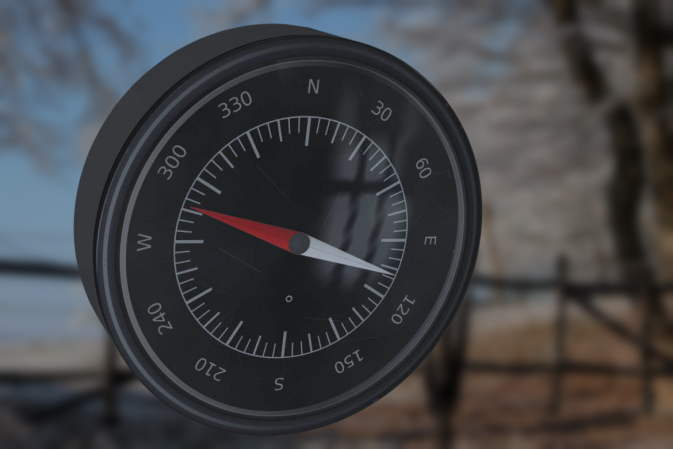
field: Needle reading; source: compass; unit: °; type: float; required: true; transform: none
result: 287.5 °
